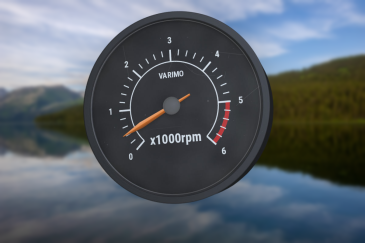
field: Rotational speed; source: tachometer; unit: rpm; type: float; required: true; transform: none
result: 400 rpm
